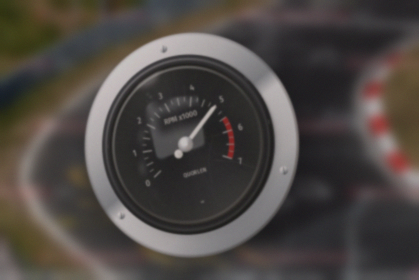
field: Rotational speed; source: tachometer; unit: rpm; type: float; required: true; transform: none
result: 5000 rpm
